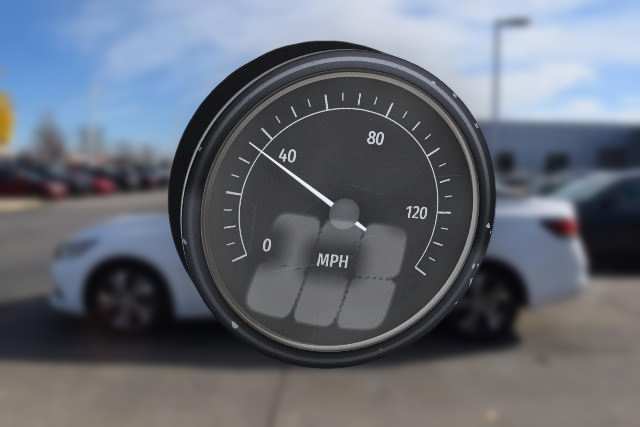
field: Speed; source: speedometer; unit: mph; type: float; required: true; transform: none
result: 35 mph
